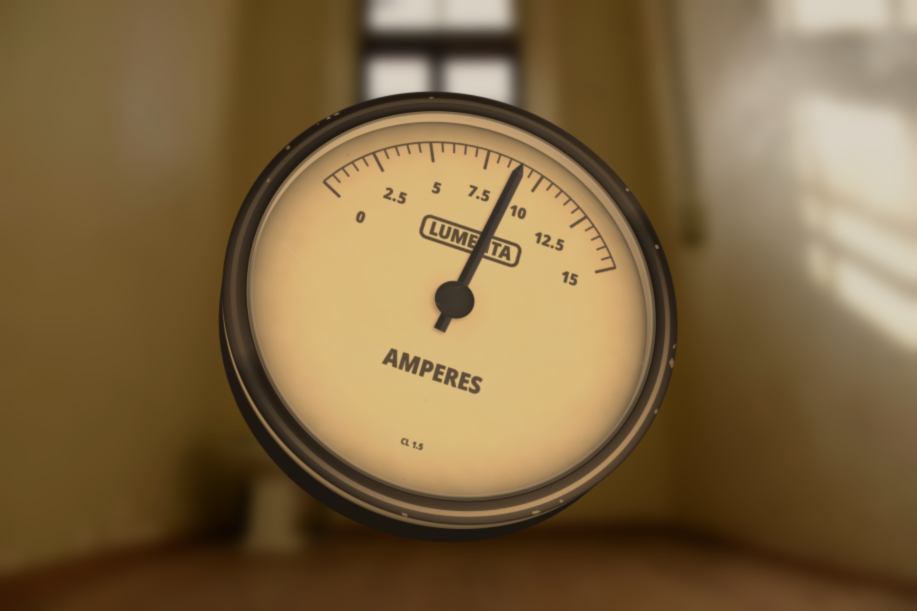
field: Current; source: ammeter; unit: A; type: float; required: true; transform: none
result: 9 A
